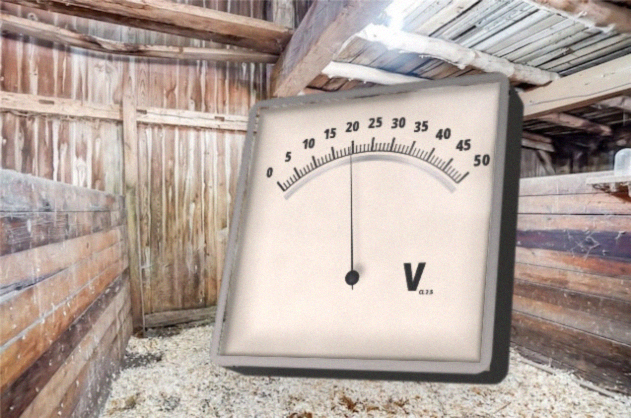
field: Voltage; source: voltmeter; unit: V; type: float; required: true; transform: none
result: 20 V
